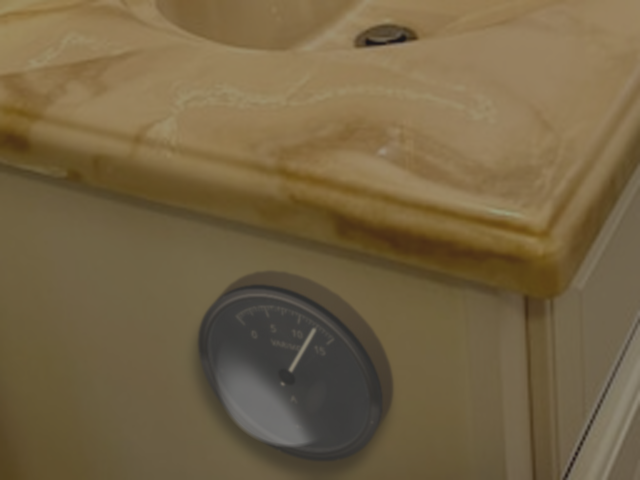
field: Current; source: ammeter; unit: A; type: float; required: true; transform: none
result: 12.5 A
